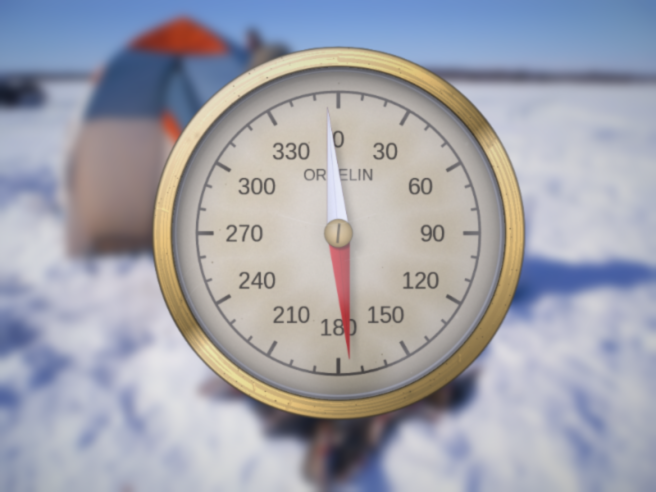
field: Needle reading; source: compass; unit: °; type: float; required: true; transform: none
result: 175 °
